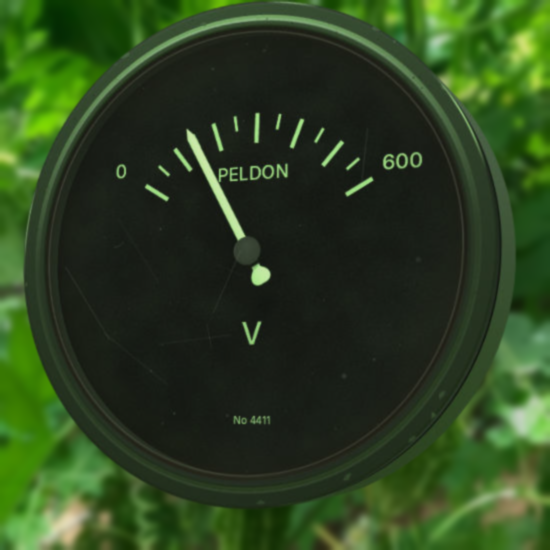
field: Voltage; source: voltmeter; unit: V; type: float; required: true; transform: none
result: 150 V
